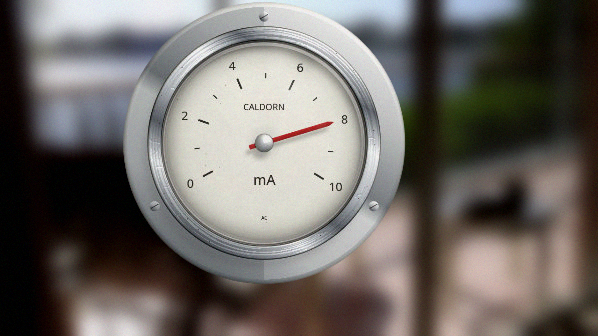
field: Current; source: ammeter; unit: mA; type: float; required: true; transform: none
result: 8 mA
